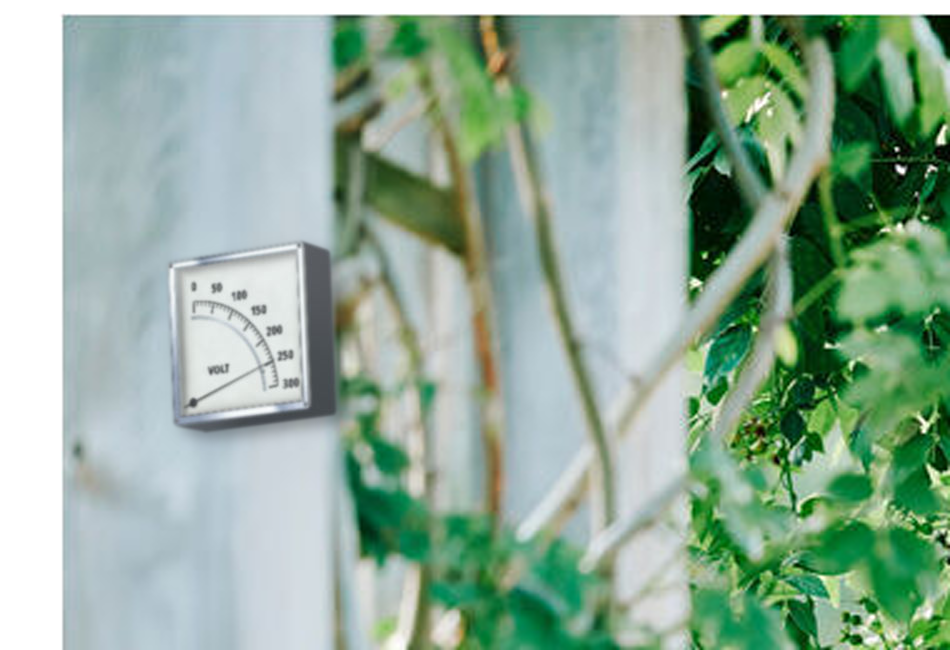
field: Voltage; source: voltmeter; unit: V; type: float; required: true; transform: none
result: 250 V
